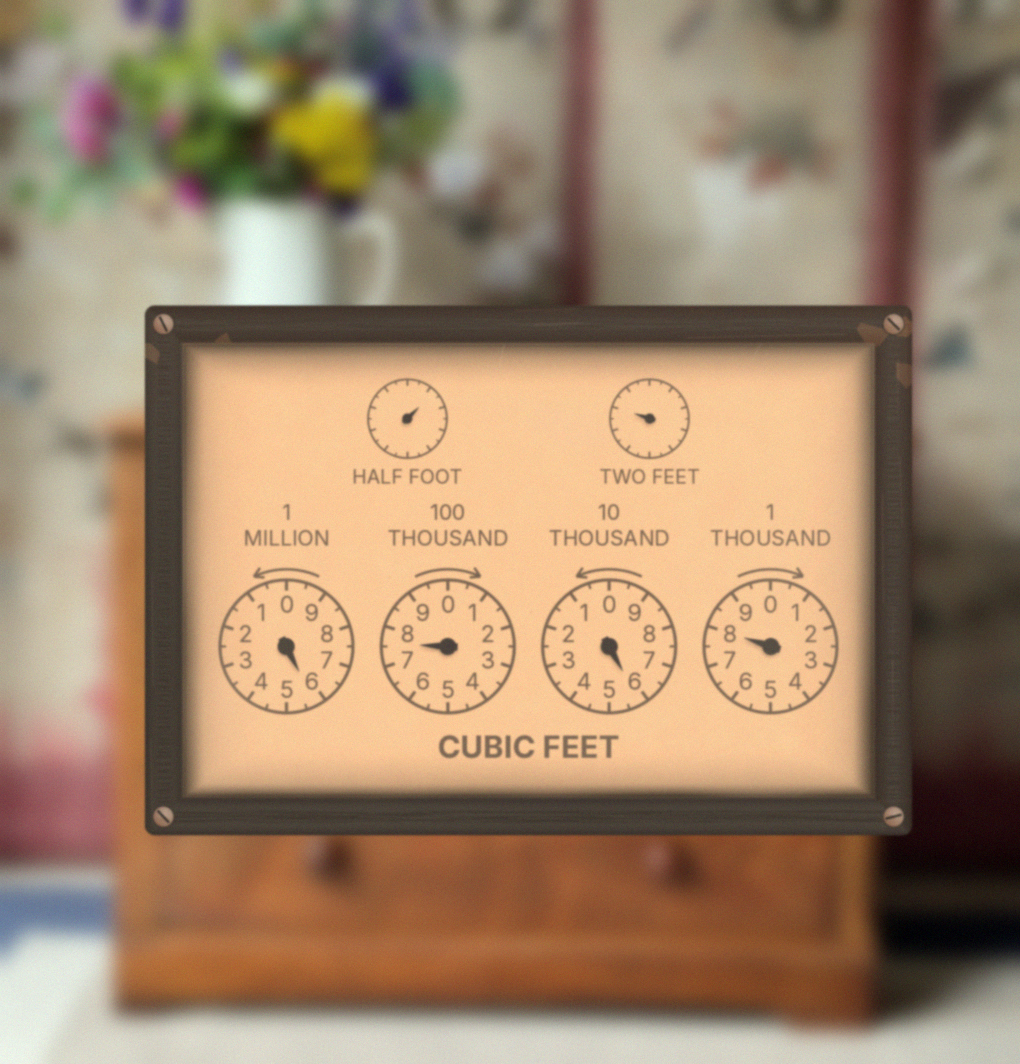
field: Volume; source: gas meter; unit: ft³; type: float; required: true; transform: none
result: 575800 ft³
